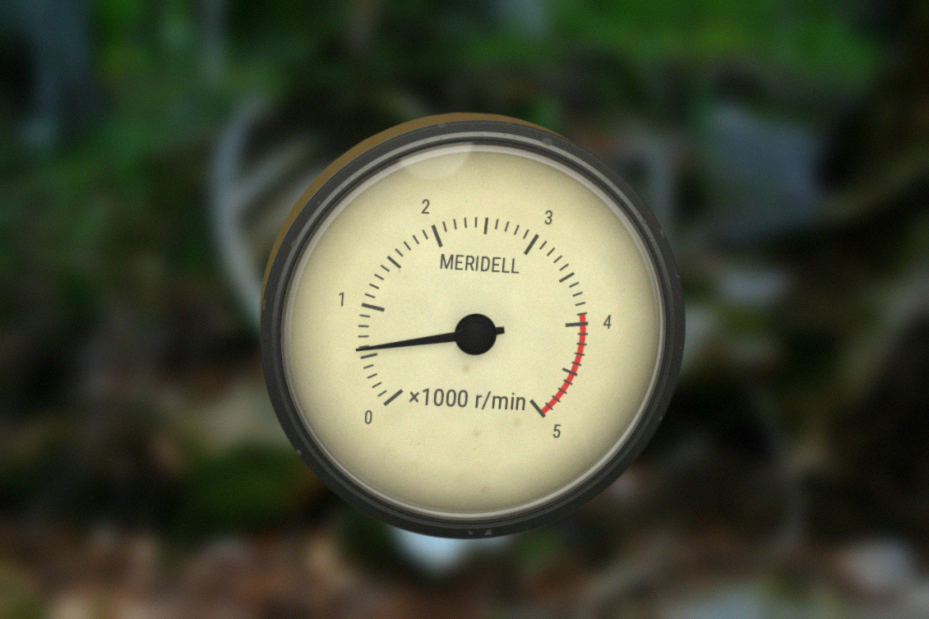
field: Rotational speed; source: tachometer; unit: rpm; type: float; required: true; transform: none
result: 600 rpm
